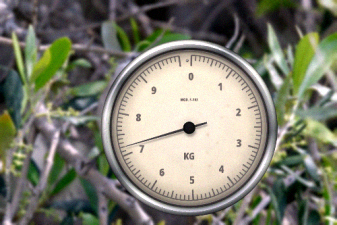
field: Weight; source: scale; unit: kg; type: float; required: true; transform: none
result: 7.2 kg
